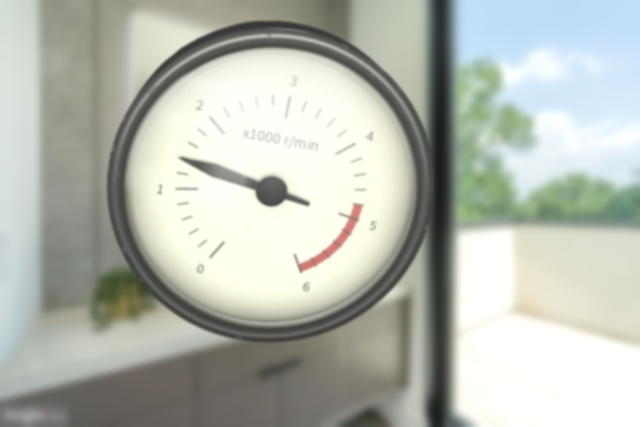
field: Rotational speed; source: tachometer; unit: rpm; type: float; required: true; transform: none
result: 1400 rpm
